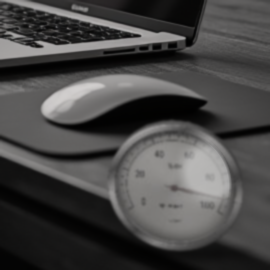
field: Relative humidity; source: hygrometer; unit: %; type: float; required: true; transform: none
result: 92 %
